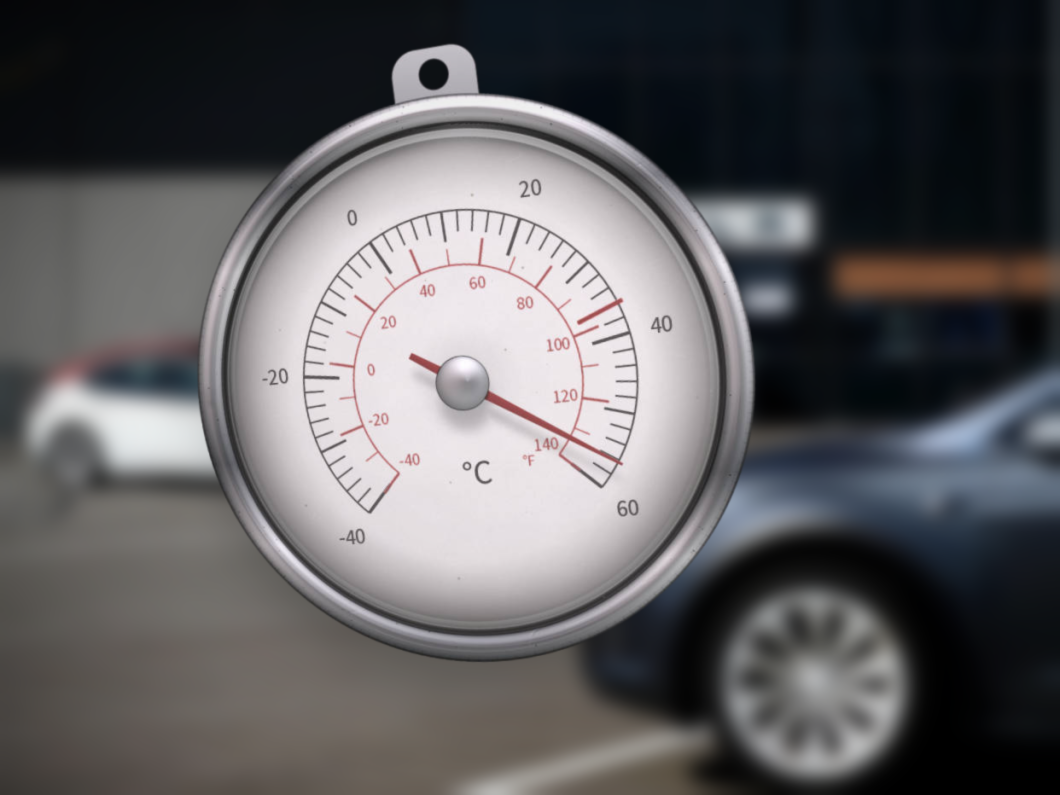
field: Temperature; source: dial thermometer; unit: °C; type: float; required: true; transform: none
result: 56 °C
